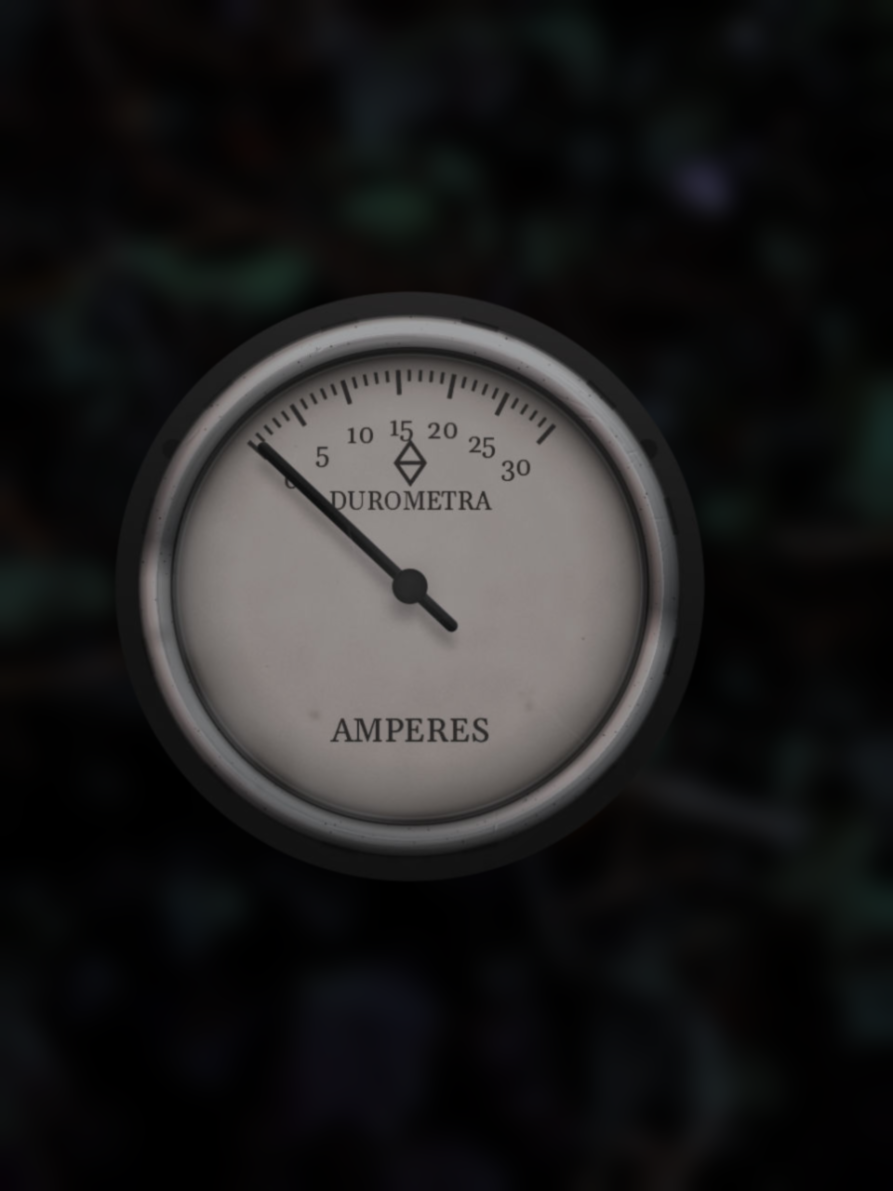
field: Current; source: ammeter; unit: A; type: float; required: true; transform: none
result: 0.5 A
